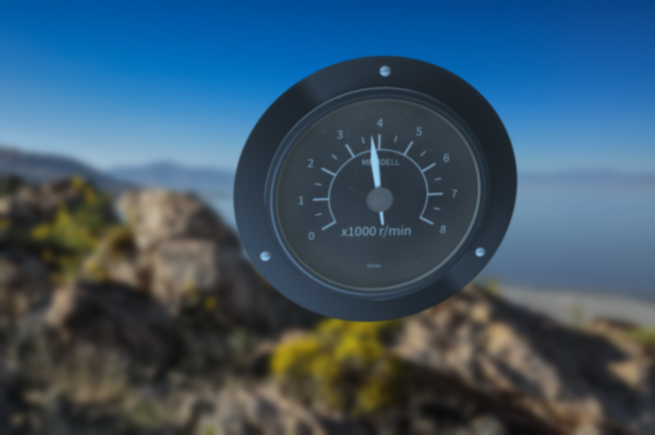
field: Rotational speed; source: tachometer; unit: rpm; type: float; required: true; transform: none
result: 3750 rpm
